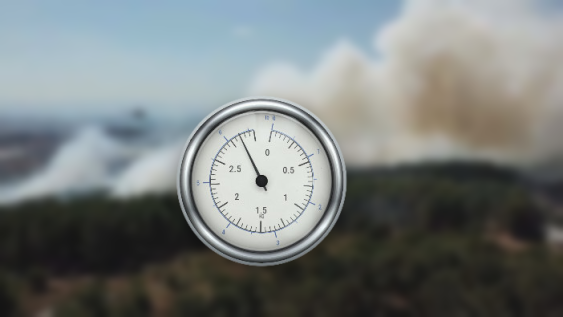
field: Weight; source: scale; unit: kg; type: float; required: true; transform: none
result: 2.85 kg
